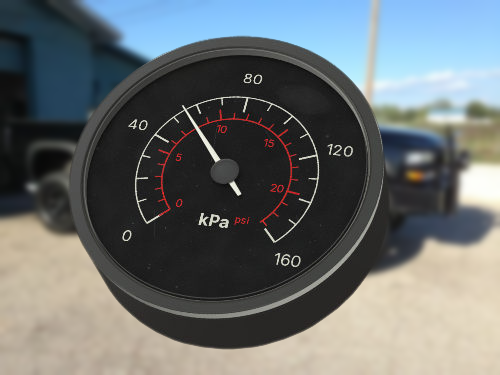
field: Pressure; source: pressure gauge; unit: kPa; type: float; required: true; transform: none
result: 55 kPa
